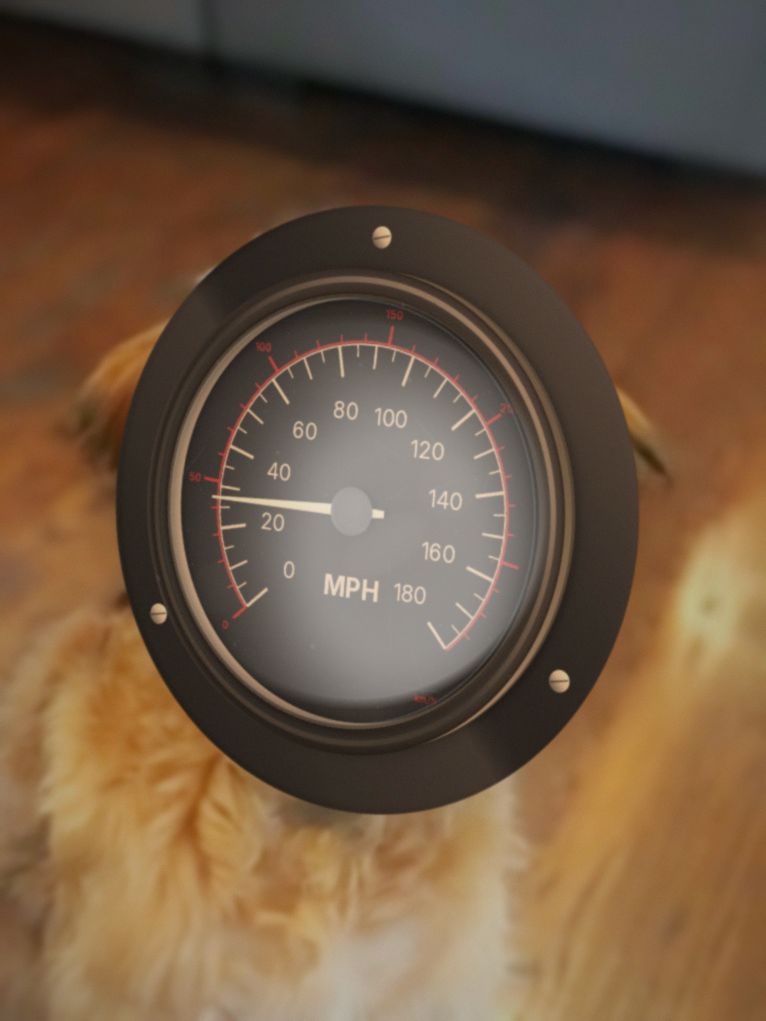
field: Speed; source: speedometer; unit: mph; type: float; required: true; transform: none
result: 27.5 mph
